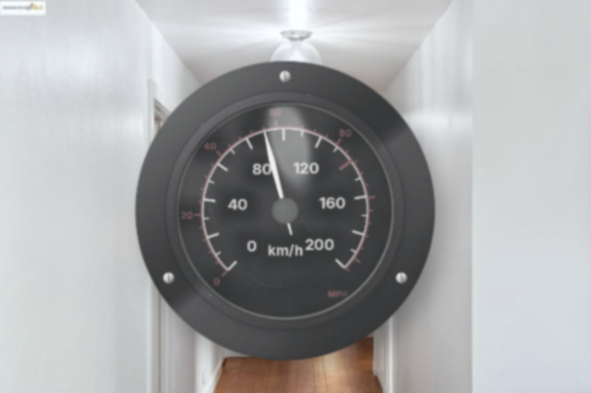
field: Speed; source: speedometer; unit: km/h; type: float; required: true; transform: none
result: 90 km/h
